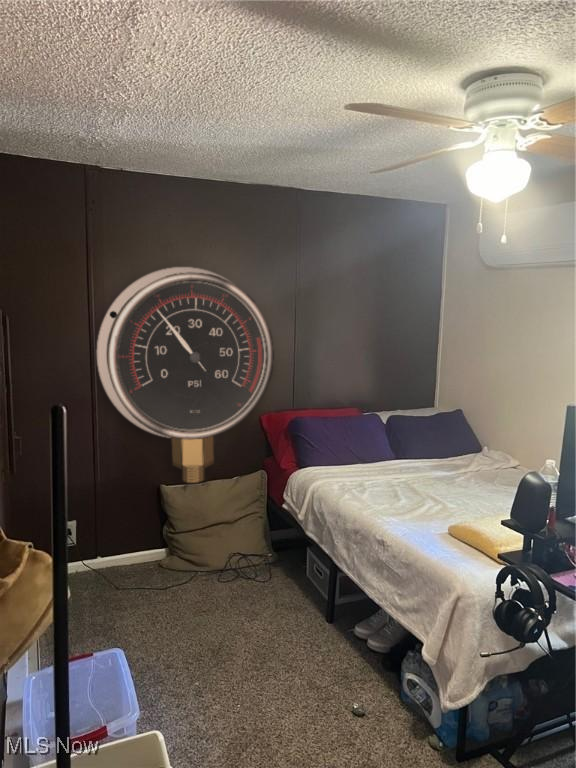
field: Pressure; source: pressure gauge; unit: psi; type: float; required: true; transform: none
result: 20 psi
